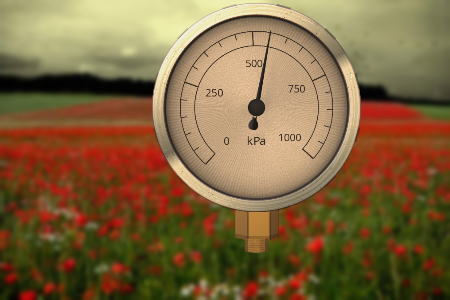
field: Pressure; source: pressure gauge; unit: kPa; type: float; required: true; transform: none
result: 550 kPa
